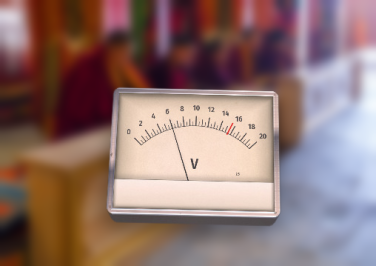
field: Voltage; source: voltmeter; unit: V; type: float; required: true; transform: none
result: 6 V
